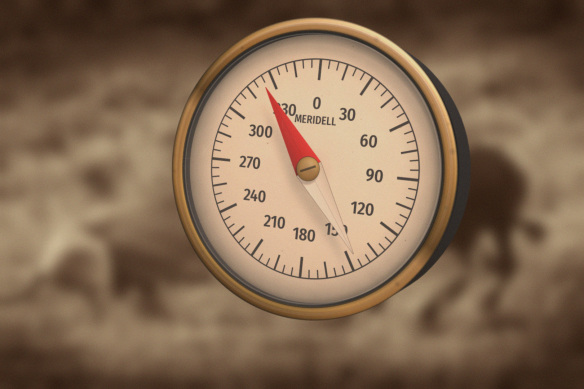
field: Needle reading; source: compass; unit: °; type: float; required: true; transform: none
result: 325 °
